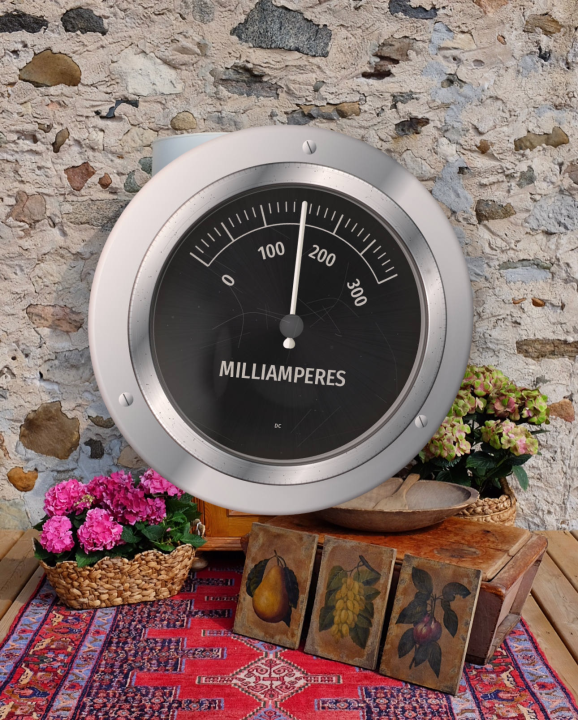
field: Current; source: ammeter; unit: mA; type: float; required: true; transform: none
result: 150 mA
